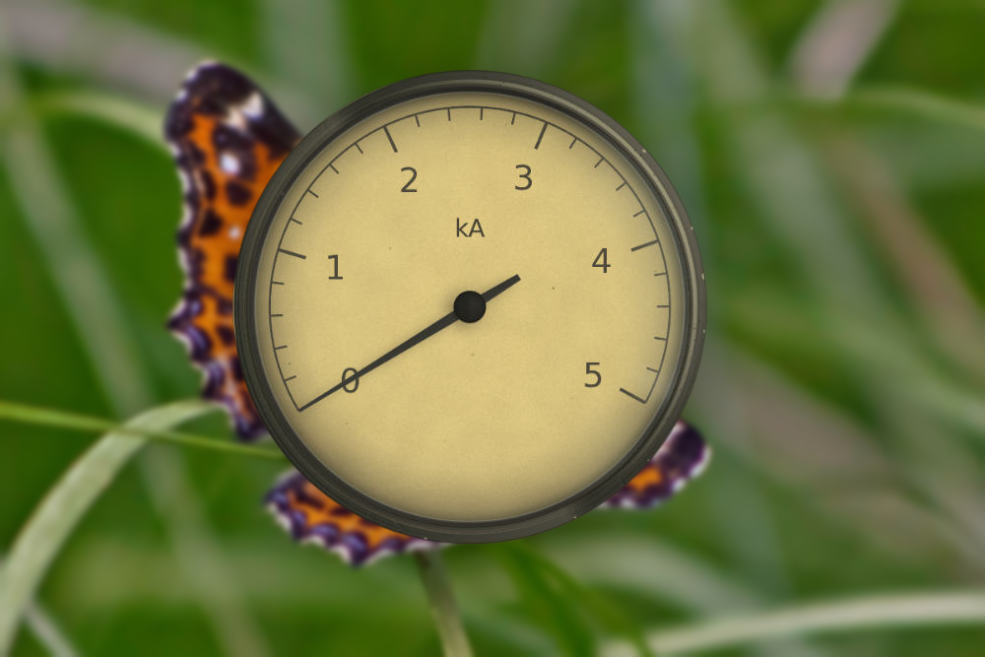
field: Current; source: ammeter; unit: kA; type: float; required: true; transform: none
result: 0 kA
